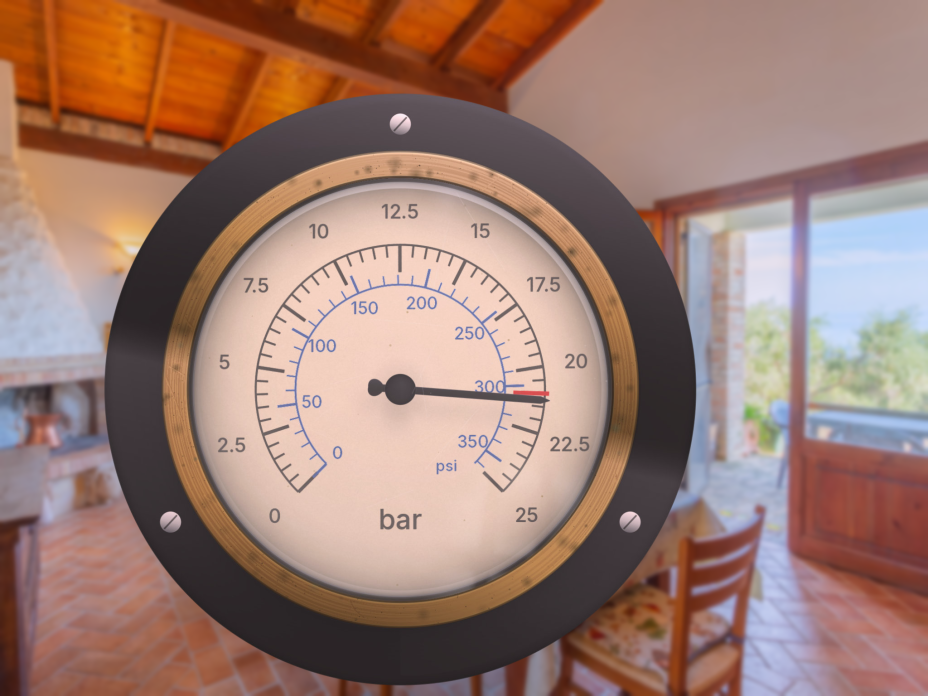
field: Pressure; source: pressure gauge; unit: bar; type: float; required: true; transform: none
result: 21.25 bar
